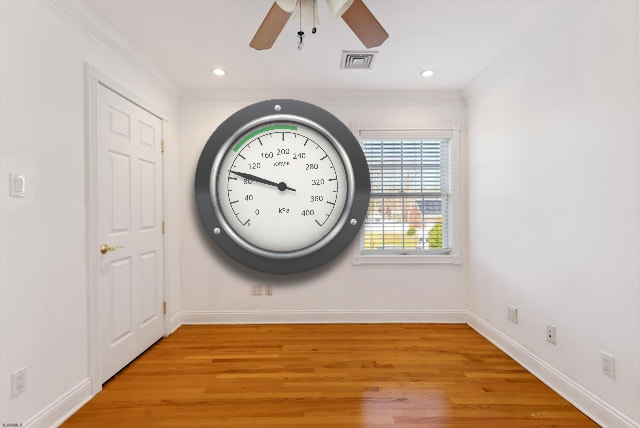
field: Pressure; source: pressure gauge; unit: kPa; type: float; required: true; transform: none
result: 90 kPa
